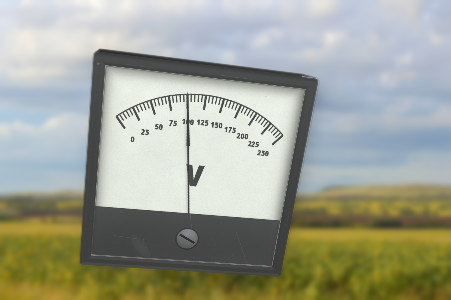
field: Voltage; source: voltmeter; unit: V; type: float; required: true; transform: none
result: 100 V
